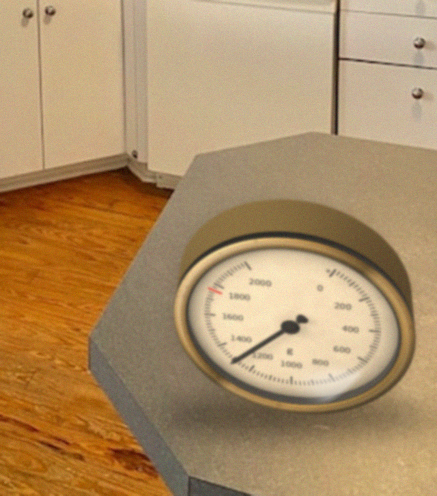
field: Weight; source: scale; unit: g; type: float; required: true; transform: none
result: 1300 g
